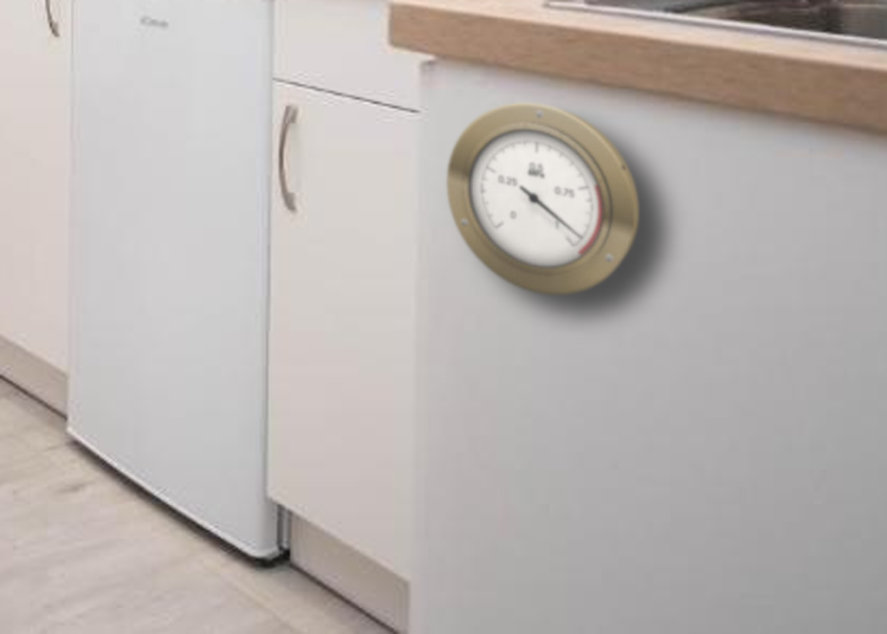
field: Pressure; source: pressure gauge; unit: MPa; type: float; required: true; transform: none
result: 0.95 MPa
